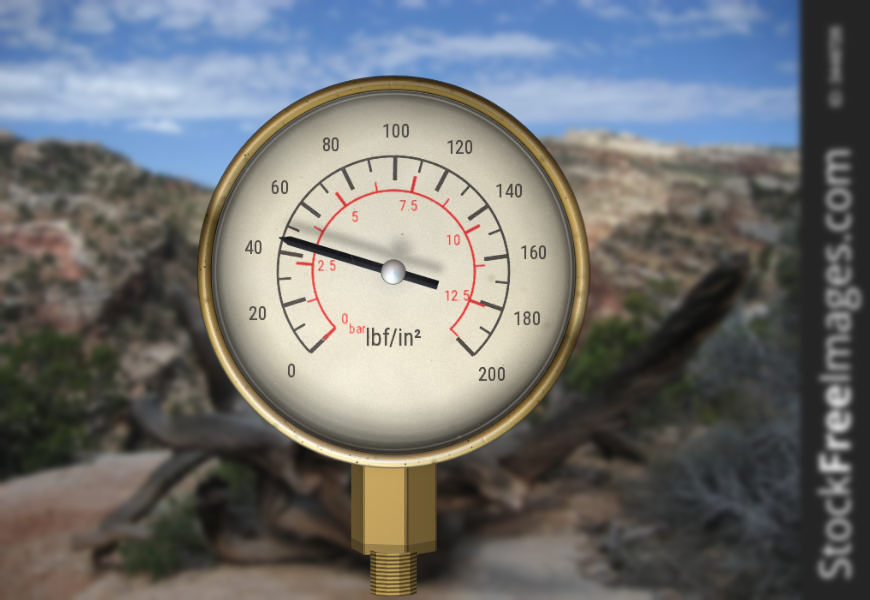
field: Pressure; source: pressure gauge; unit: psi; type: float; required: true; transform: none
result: 45 psi
